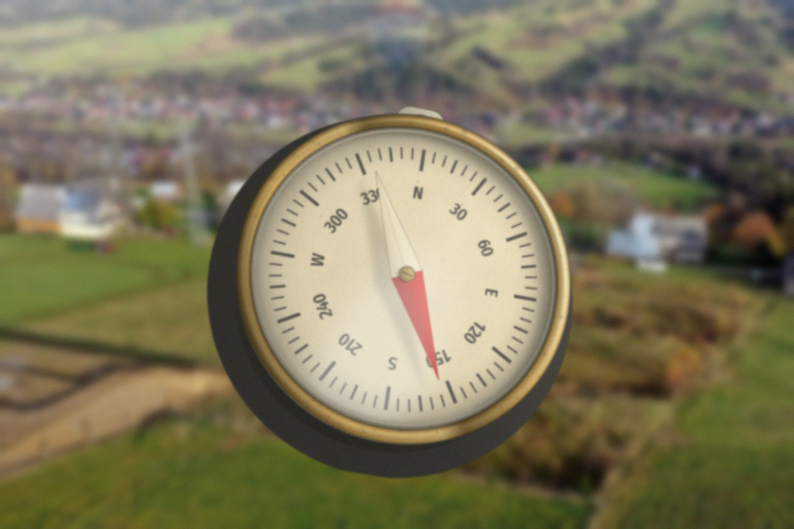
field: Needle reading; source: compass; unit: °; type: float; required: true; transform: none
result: 155 °
